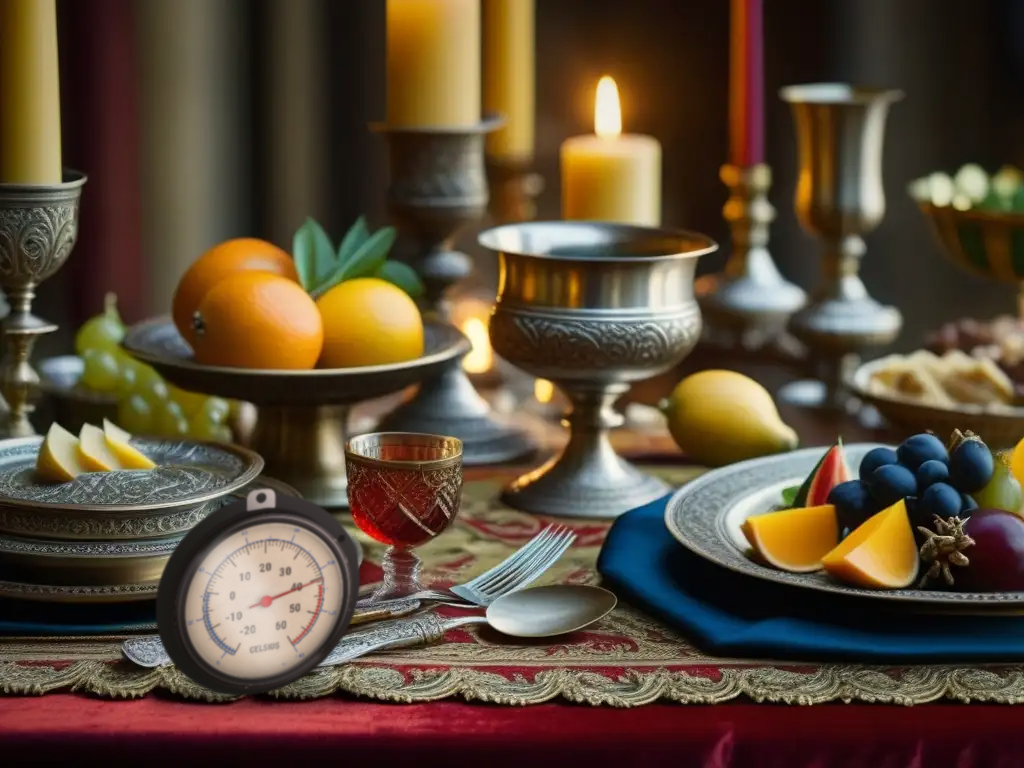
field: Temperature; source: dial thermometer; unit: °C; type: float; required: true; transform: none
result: 40 °C
